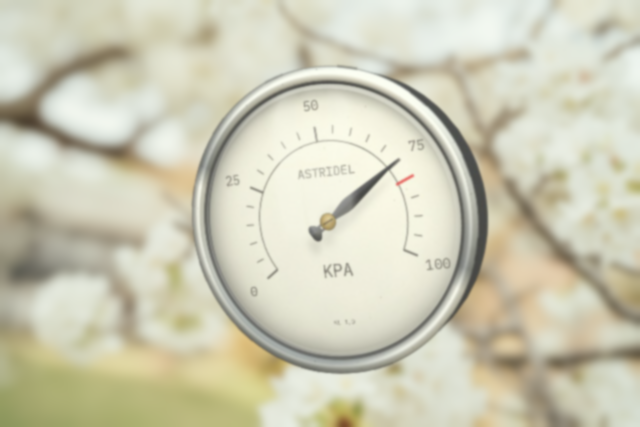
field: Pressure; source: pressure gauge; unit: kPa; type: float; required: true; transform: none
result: 75 kPa
